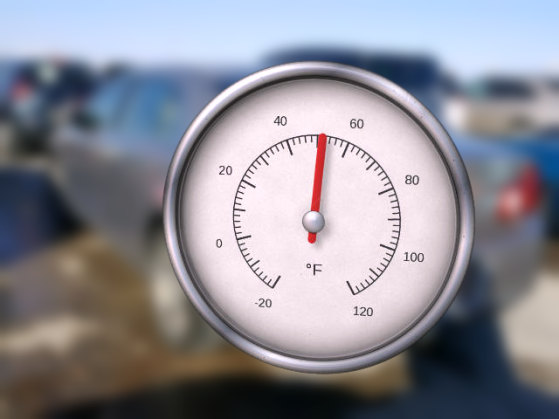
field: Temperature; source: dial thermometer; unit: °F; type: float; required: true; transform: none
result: 52 °F
